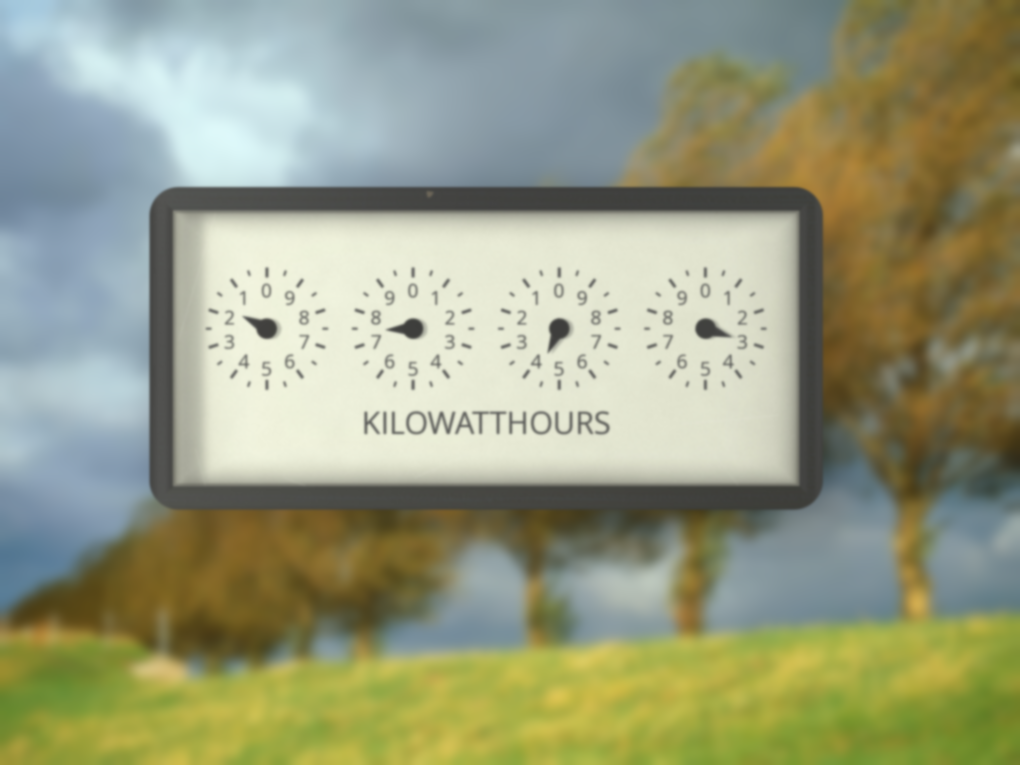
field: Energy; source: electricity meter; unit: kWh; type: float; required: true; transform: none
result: 1743 kWh
